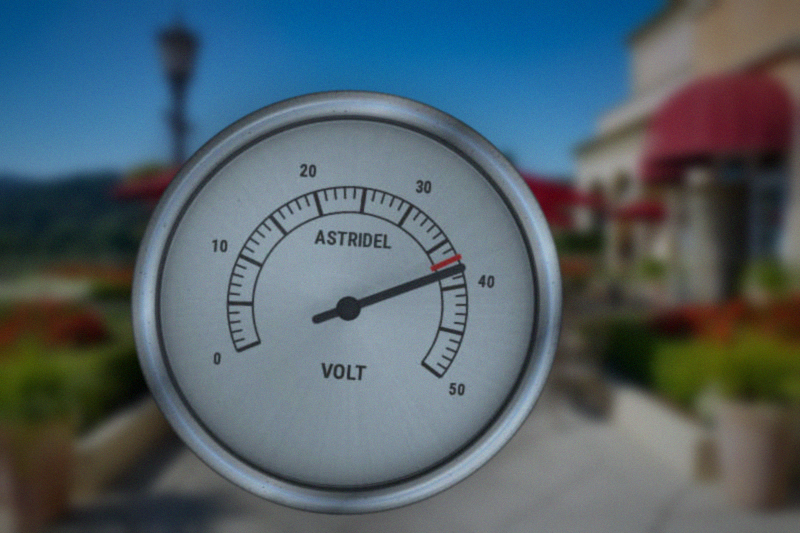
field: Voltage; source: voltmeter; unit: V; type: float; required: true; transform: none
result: 38 V
